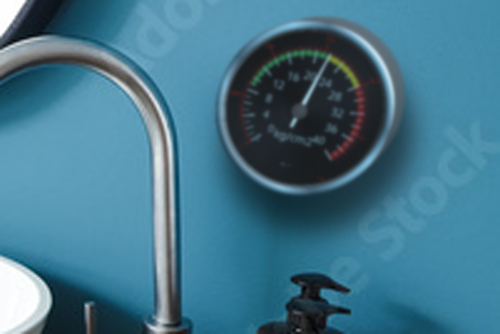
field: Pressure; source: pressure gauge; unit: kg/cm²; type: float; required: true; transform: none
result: 22 kg/cm²
